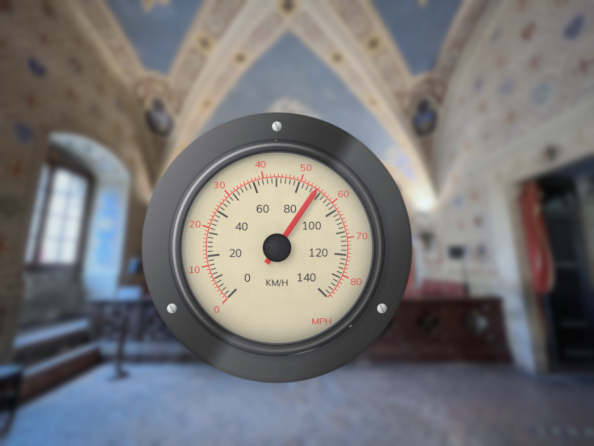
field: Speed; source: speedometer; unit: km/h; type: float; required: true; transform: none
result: 88 km/h
